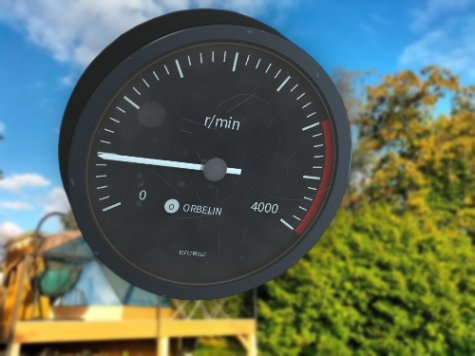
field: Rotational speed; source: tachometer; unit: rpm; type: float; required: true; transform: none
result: 500 rpm
